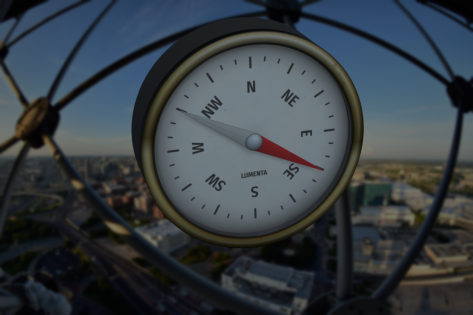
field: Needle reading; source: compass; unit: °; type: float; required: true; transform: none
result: 120 °
